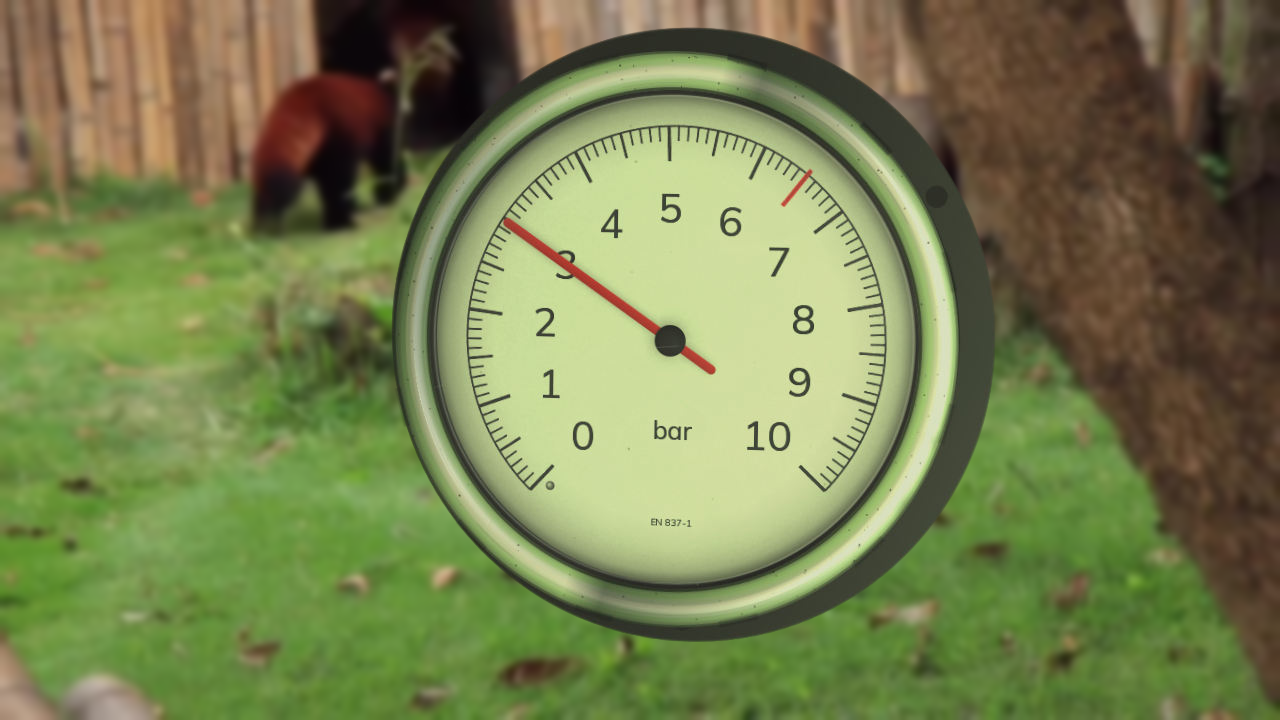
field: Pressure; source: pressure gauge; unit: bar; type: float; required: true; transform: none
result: 3 bar
